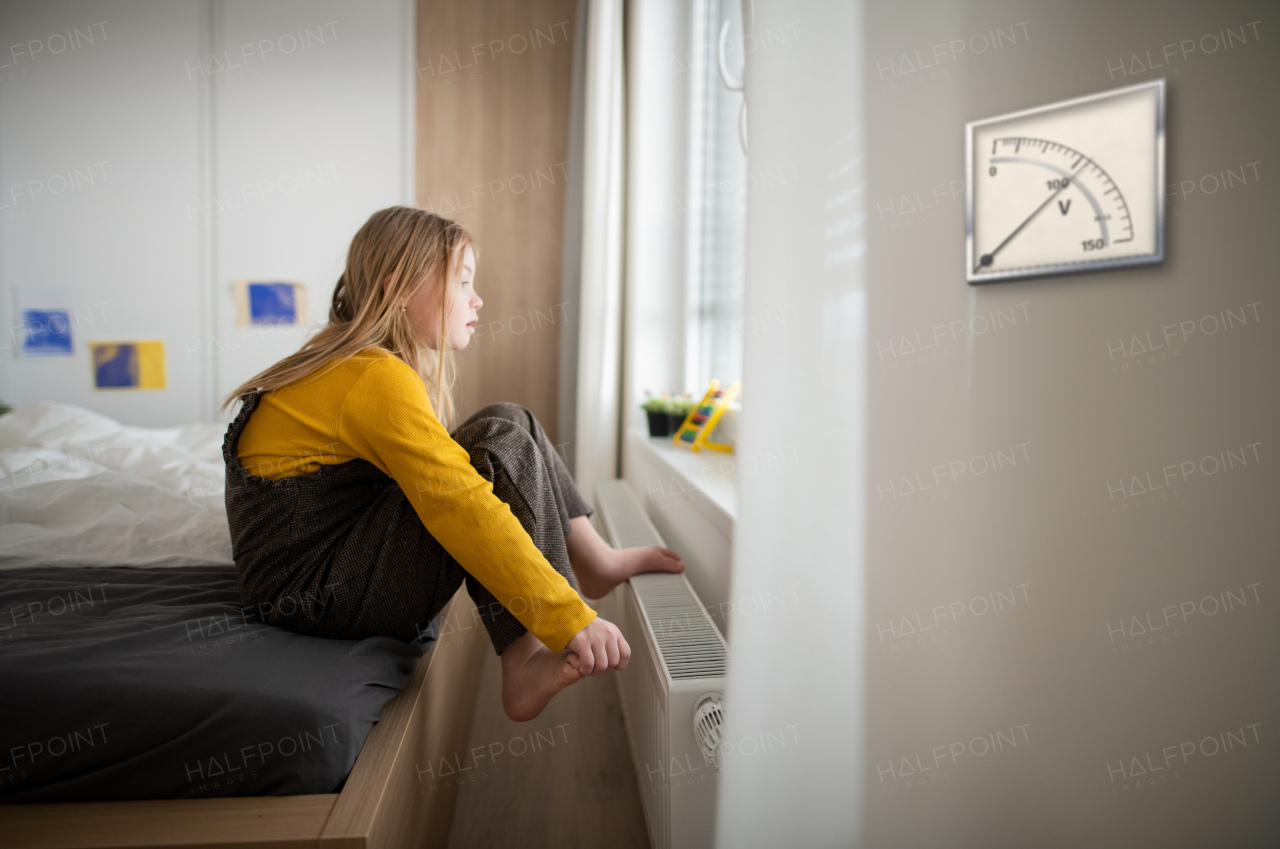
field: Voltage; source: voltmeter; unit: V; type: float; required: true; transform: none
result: 105 V
